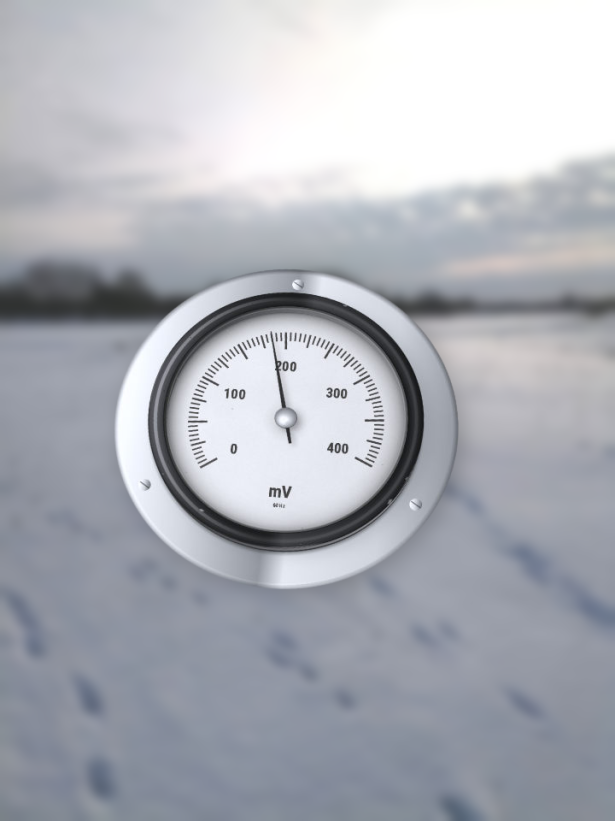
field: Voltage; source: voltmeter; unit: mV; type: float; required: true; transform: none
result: 185 mV
